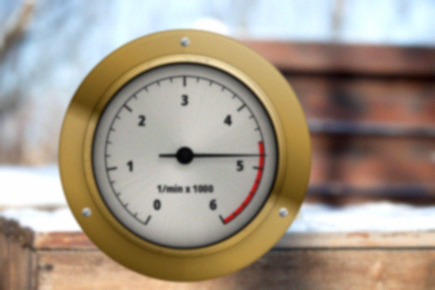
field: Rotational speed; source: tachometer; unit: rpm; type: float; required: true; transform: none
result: 4800 rpm
